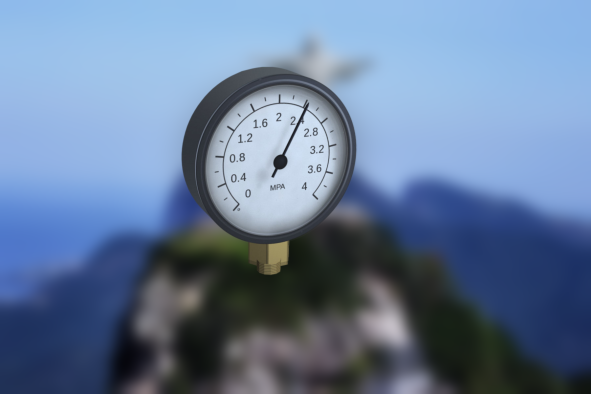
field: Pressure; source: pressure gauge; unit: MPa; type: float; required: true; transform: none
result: 2.4 MPa
